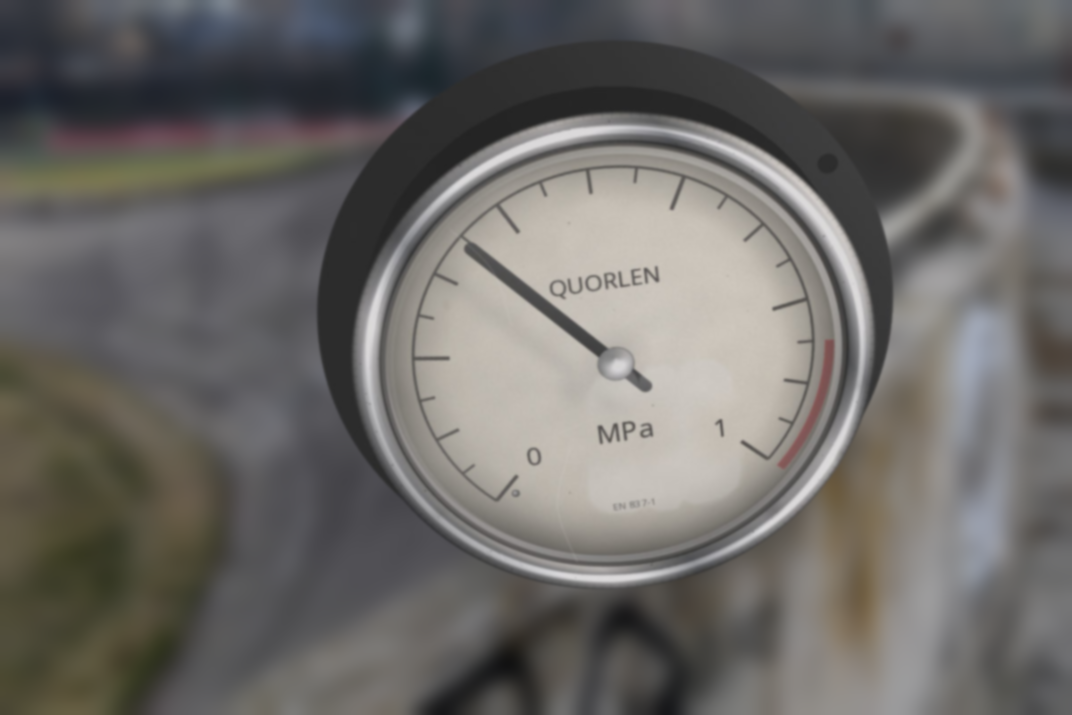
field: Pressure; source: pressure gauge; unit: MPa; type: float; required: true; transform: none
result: 0.35 MPa
